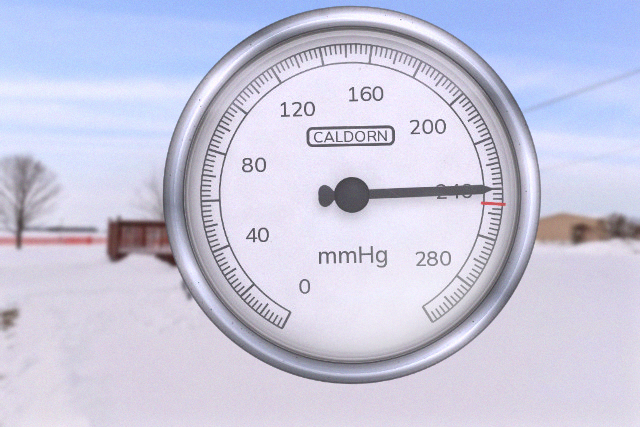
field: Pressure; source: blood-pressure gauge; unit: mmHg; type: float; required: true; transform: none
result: 240 mmHg
